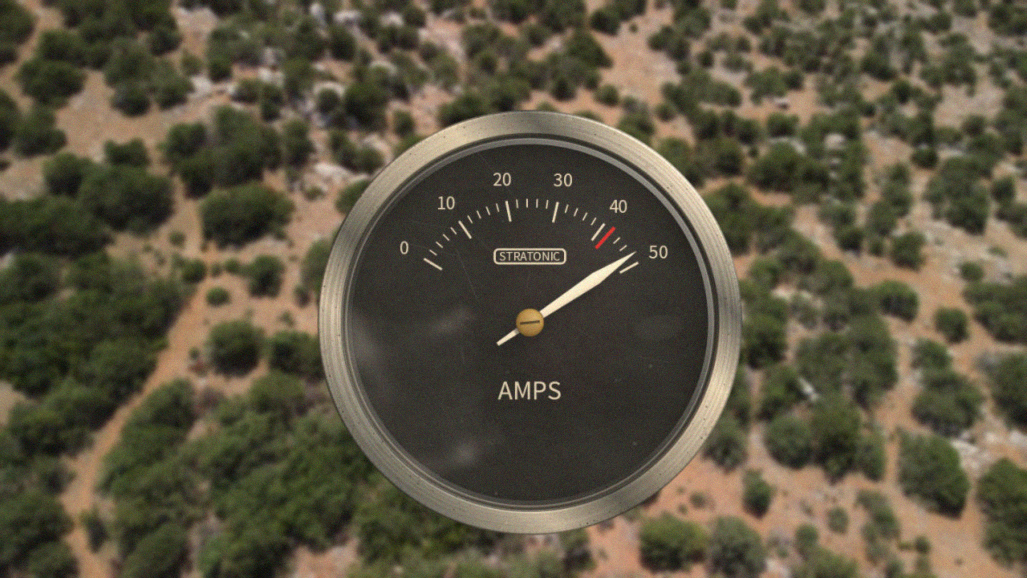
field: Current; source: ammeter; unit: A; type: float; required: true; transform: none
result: 48 A
